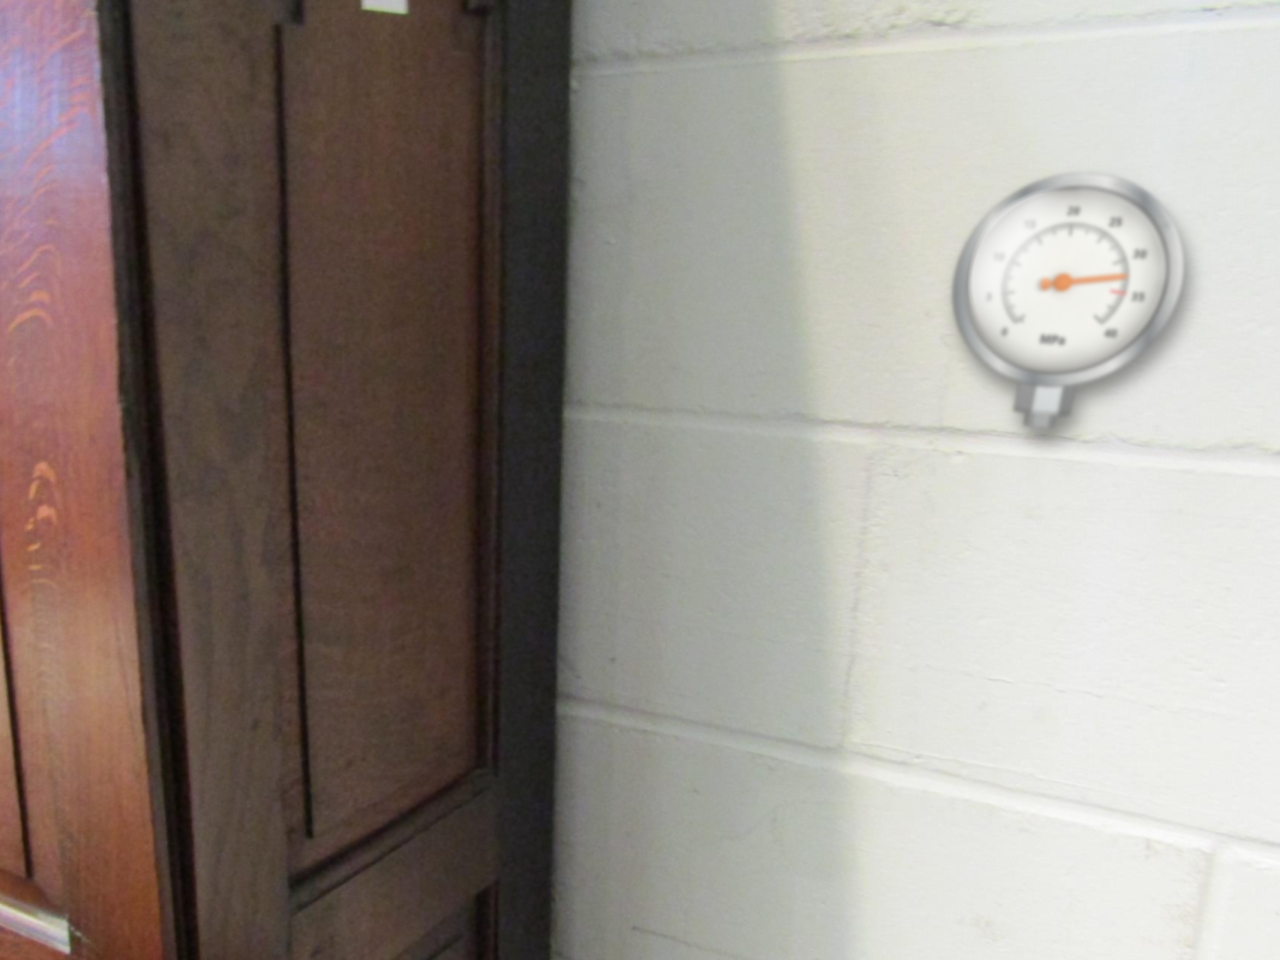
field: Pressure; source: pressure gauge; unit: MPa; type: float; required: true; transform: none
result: 32.5 MPa
